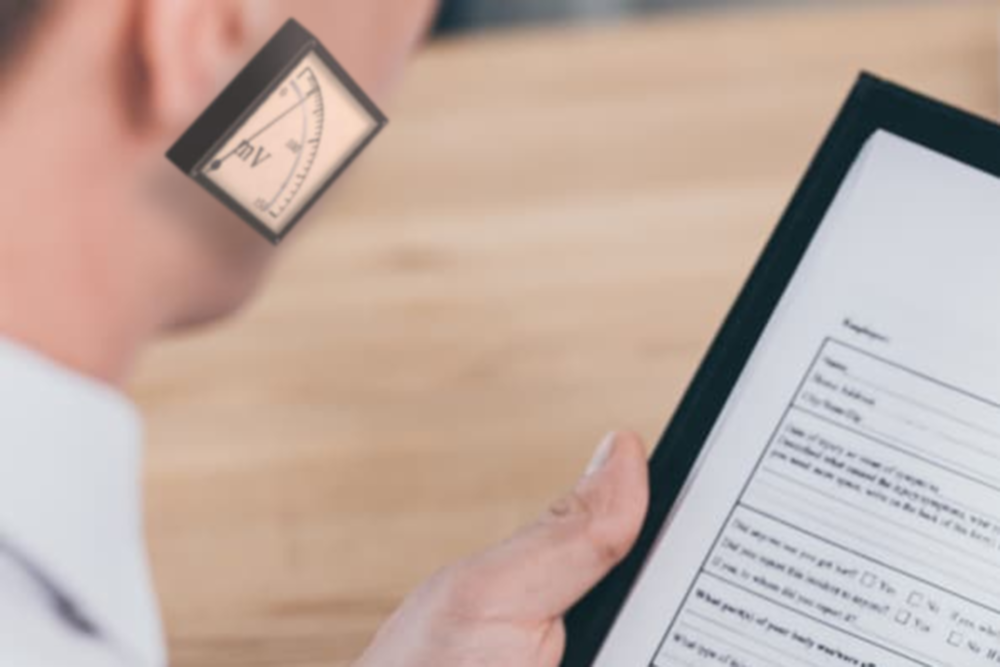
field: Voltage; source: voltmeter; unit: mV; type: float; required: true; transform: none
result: 50 mV
